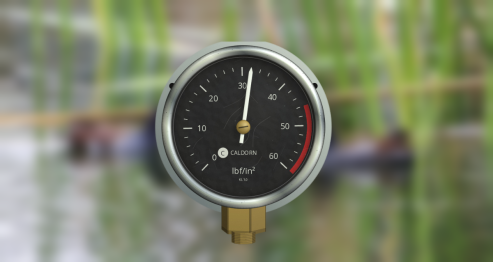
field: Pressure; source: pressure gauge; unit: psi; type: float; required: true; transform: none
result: 32 psi
